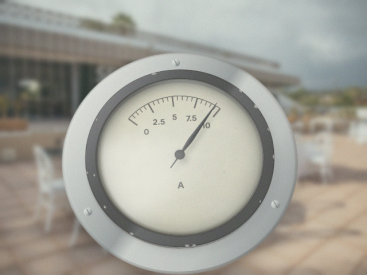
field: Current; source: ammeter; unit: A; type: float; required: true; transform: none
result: 9.5 A
